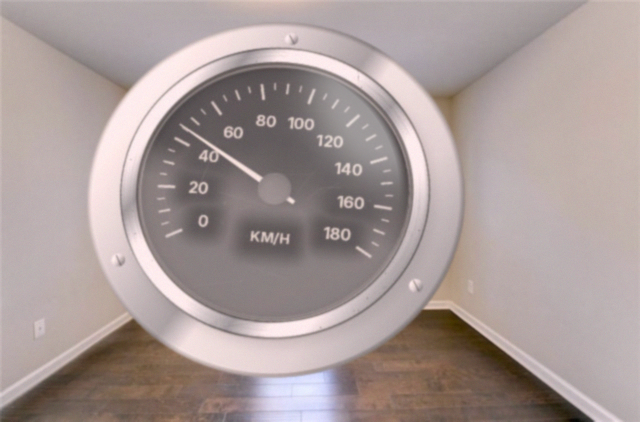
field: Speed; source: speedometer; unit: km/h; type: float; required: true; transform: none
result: 45 km/h
